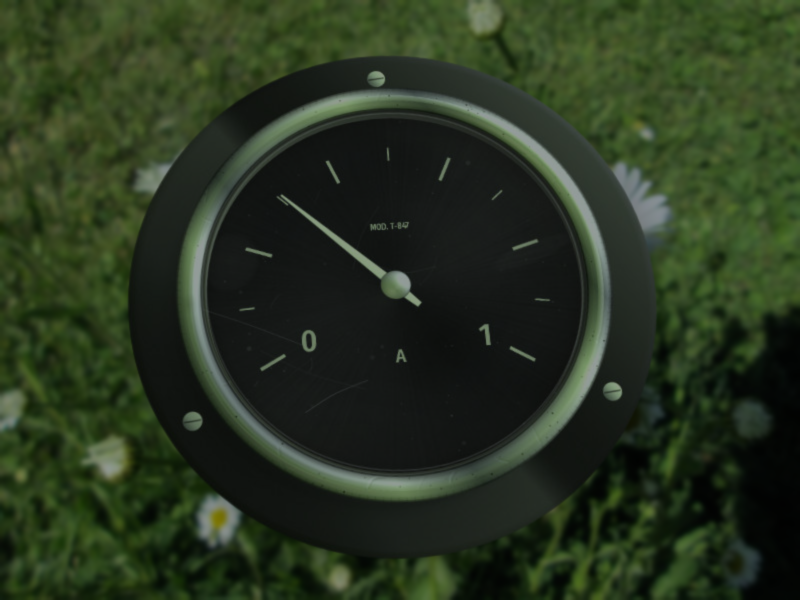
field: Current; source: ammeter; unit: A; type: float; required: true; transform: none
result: 0.3 A
